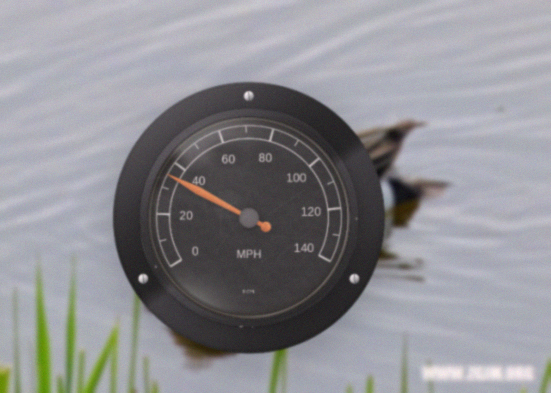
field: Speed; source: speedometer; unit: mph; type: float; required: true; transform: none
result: 35 mph
